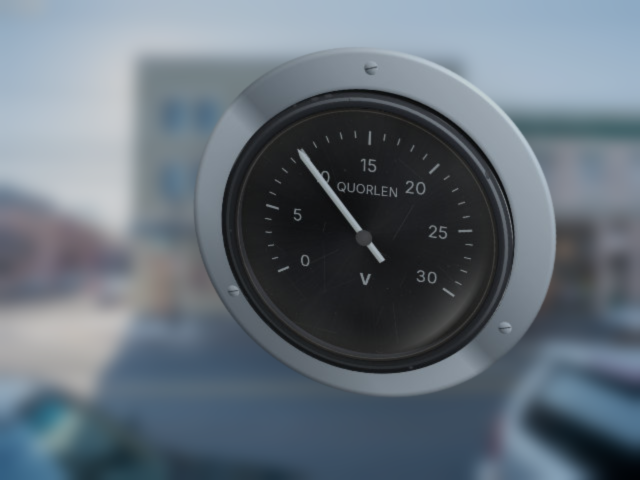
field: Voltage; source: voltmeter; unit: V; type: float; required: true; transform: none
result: 10 V
